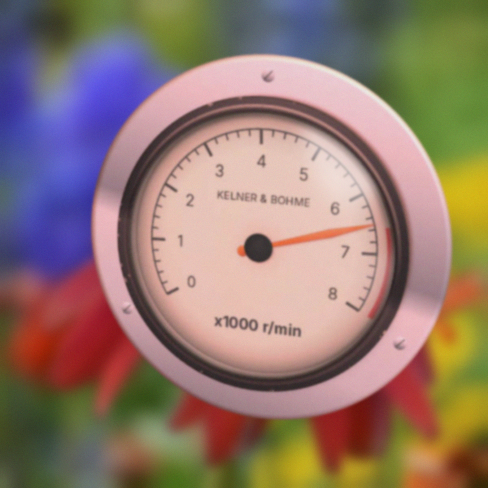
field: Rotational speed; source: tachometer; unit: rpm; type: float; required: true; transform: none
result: 6500 rpm
